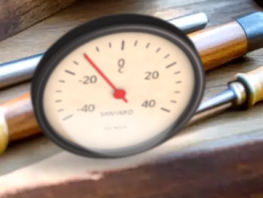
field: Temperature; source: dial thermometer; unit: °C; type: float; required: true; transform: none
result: -12 °C
